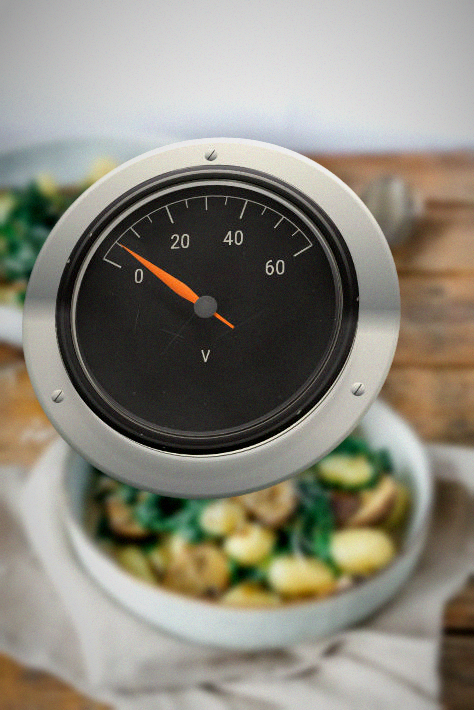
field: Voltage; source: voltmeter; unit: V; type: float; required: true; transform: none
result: 5 V
